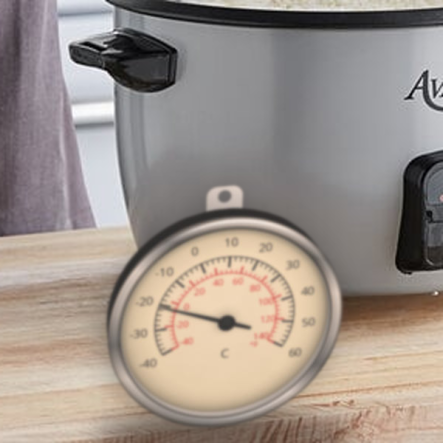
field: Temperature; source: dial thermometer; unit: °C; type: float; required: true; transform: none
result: -20 °C
